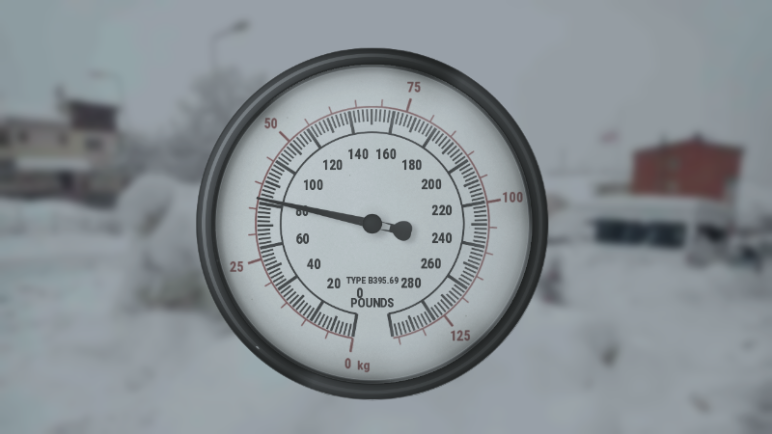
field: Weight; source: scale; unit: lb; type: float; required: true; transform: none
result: 82 lb
